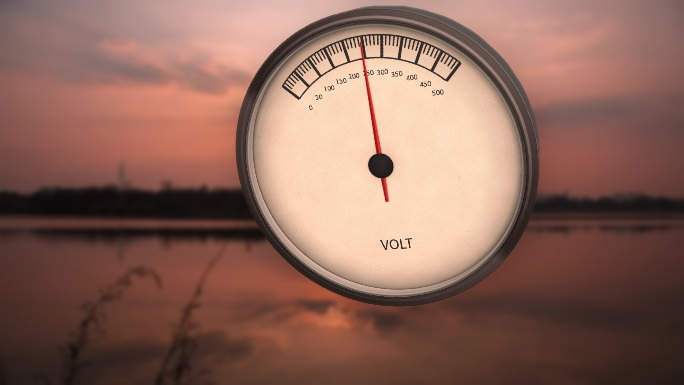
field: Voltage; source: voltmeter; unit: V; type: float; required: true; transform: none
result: 250 V
